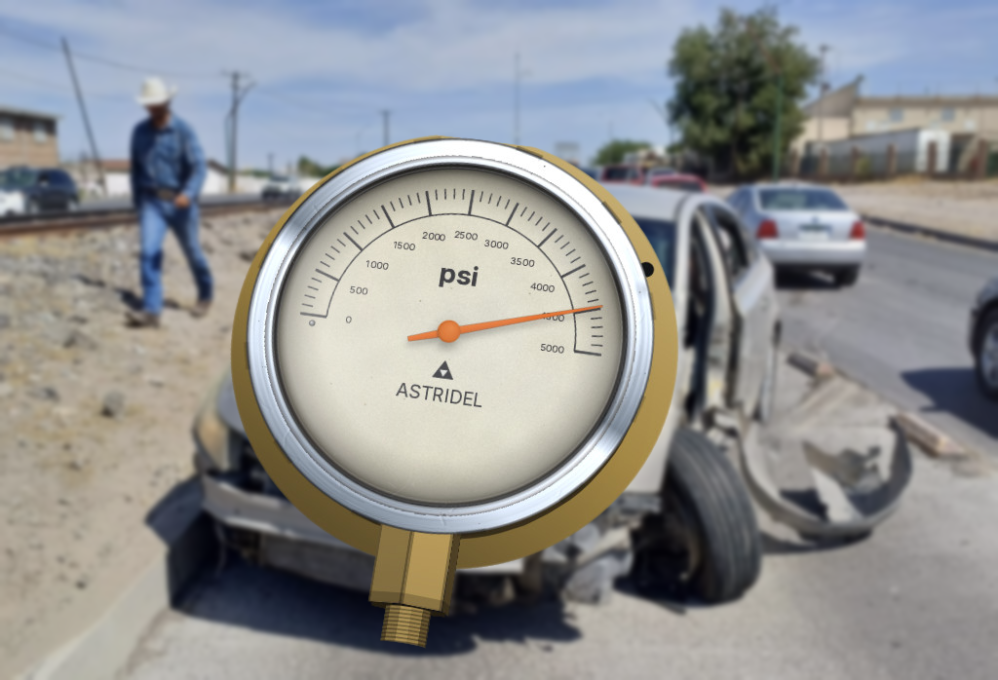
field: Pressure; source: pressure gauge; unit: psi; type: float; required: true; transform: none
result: 4500 psi
